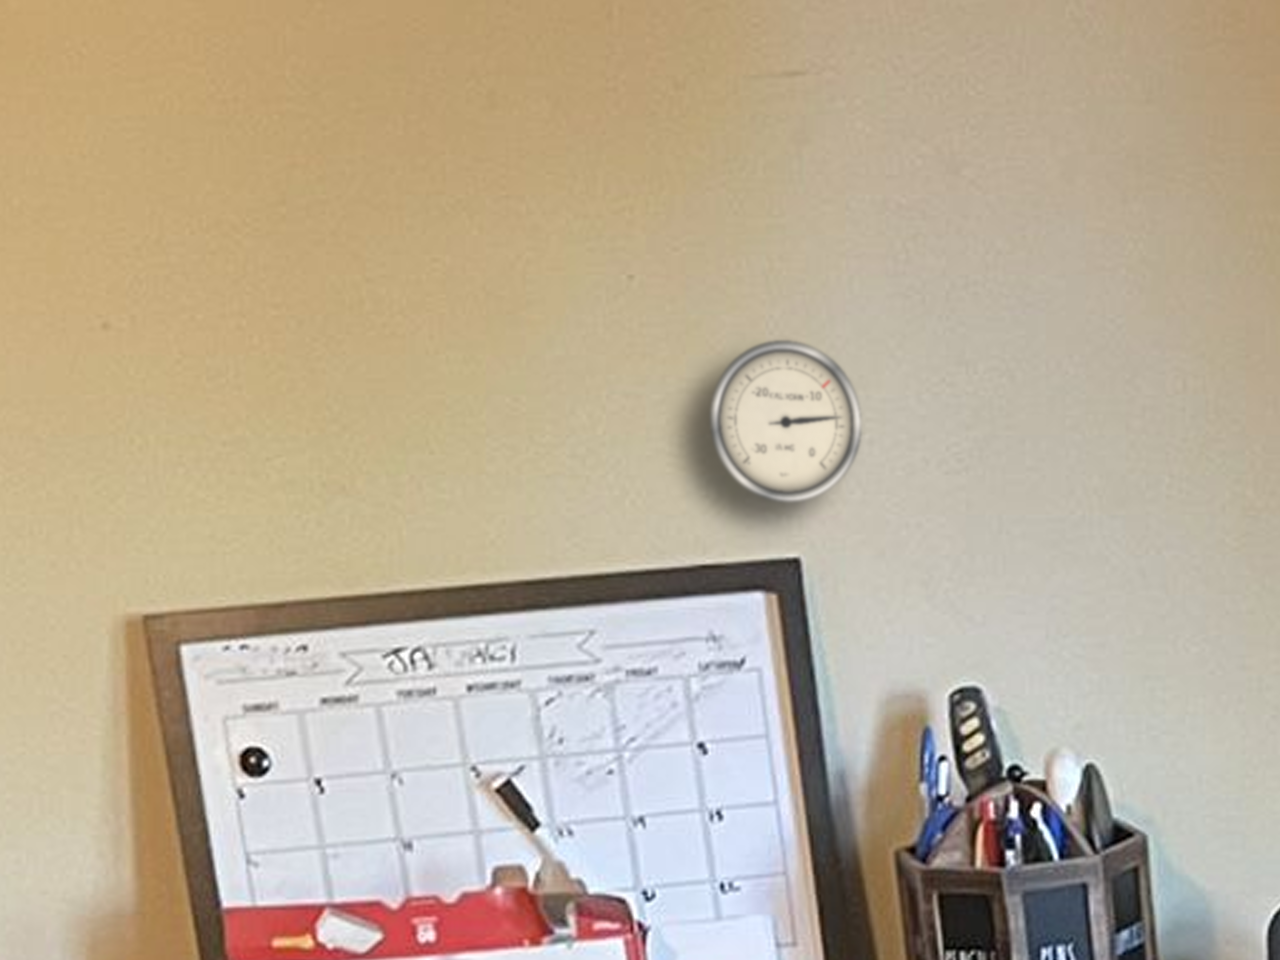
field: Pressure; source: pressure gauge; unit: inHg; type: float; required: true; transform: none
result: -6 inHg
